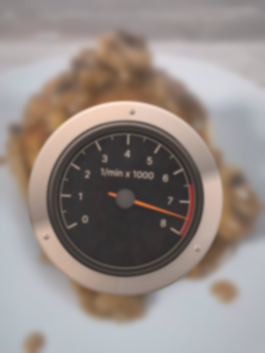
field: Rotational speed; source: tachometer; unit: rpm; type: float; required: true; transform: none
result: 7500 rpm
